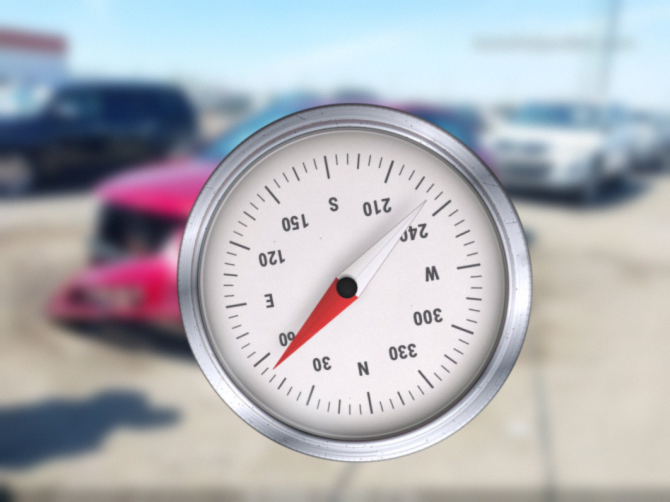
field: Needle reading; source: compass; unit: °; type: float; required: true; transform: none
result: 52.5 °
